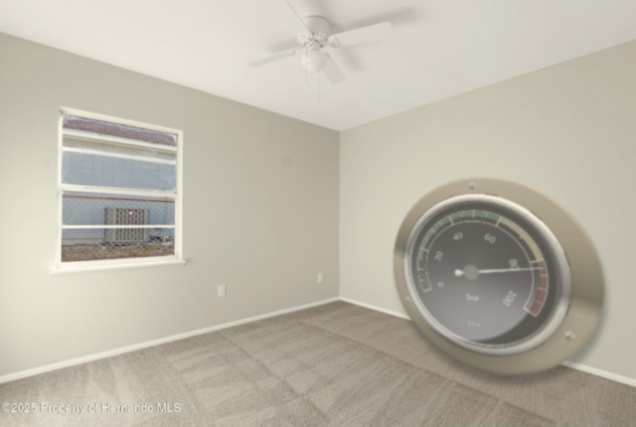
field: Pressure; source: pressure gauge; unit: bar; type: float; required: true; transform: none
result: 82.5 bar
